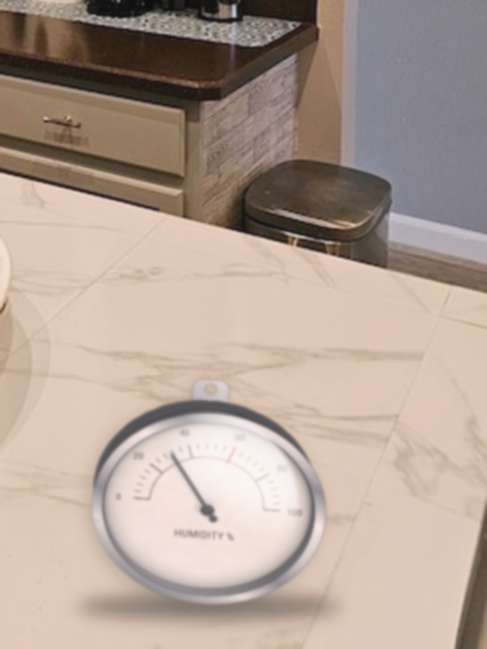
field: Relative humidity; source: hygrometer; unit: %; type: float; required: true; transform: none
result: 32 %
